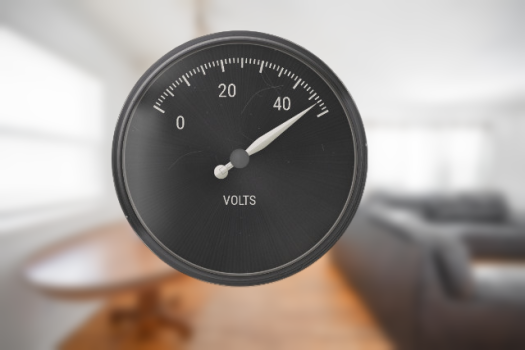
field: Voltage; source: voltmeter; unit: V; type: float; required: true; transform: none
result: 47 V
